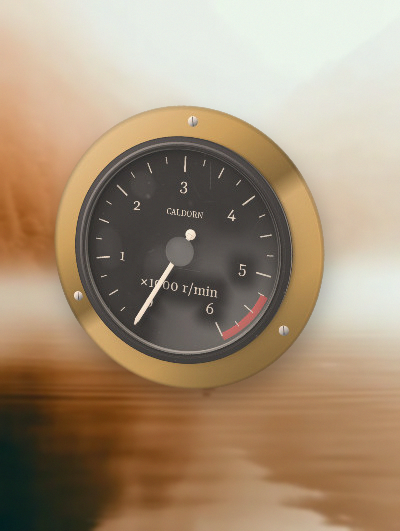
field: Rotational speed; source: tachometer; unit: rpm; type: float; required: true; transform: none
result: 0 rpm
